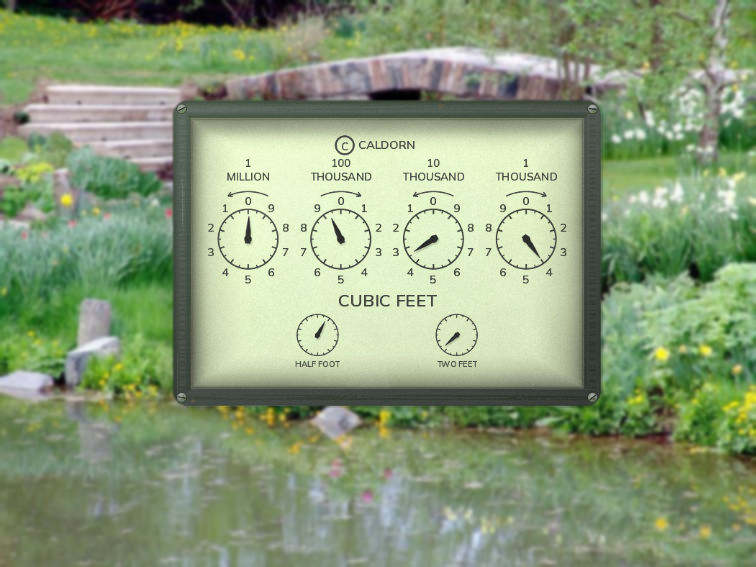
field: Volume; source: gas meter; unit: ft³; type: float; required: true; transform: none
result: 993400 ft³
